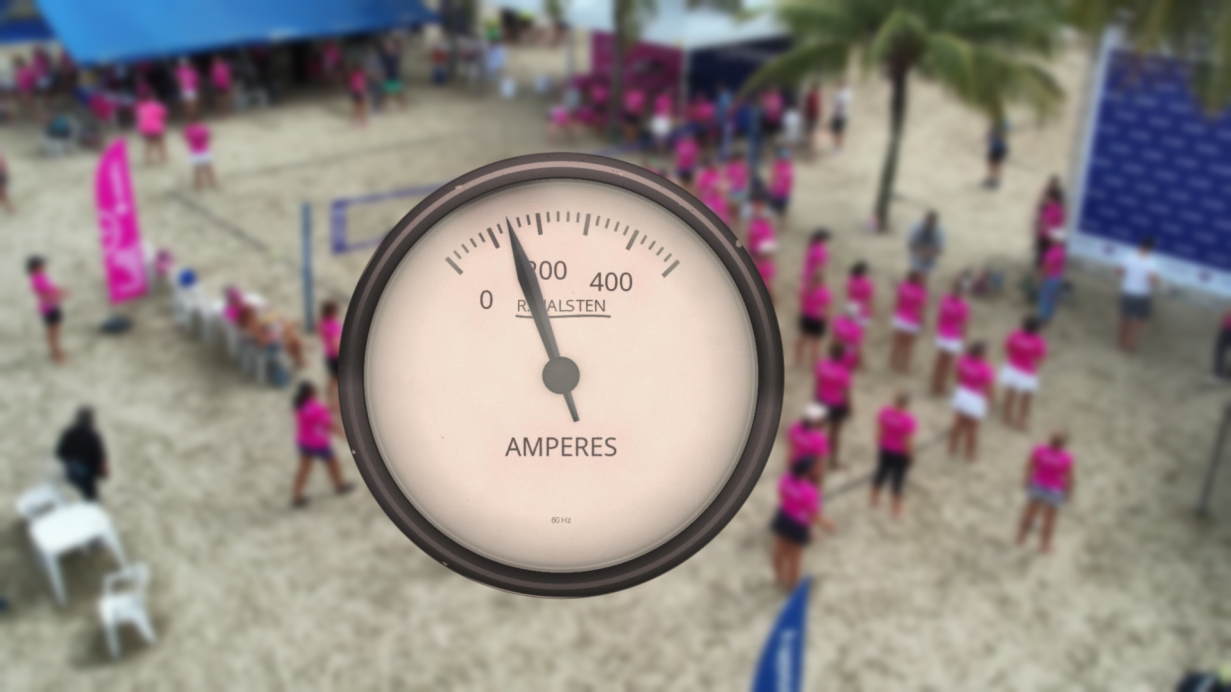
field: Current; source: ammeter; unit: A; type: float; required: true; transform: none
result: 140 A
